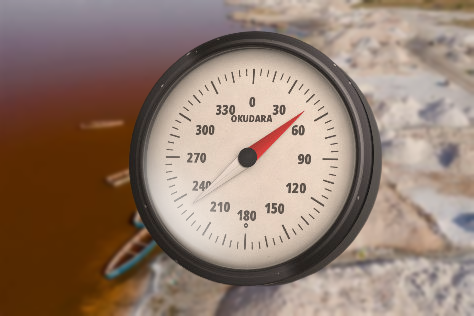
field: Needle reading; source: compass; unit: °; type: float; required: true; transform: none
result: 50 °
